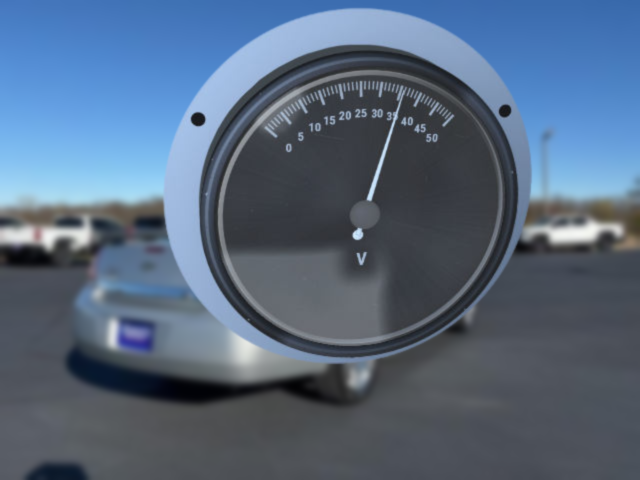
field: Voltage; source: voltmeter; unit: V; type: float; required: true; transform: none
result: 35 V
